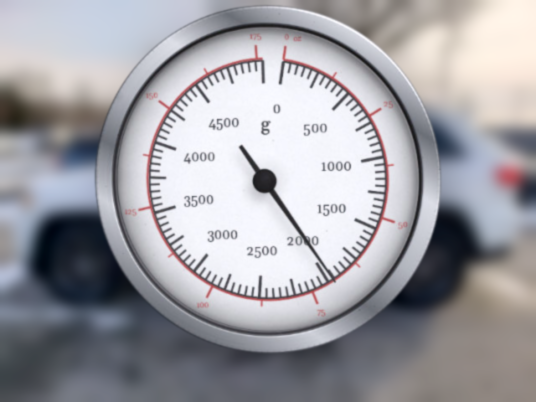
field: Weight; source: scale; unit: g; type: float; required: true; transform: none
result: 1950 g
